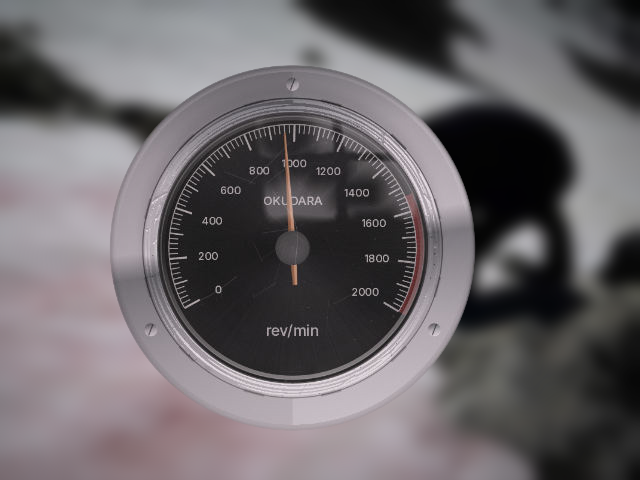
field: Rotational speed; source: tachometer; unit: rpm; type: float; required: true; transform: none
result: 960 rpm
